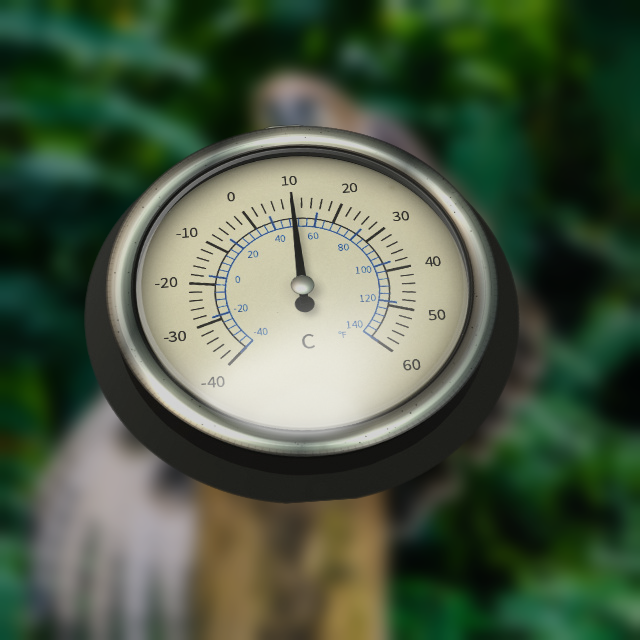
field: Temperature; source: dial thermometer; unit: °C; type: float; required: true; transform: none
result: 10 °C
